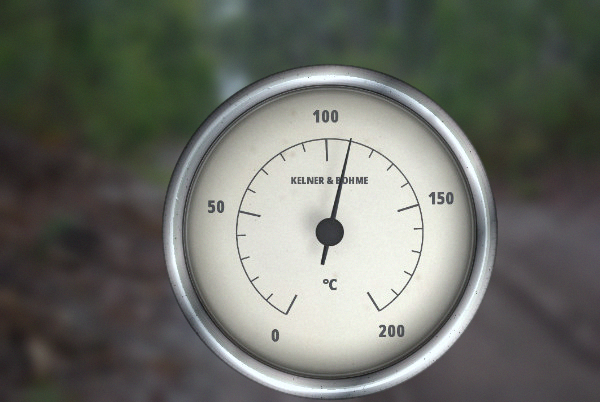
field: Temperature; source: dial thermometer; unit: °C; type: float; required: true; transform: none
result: 110 °C
